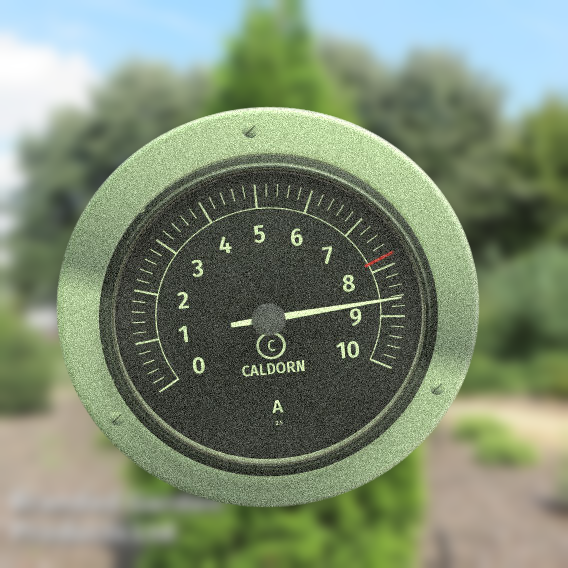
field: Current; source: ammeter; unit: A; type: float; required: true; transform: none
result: 8.6 A
